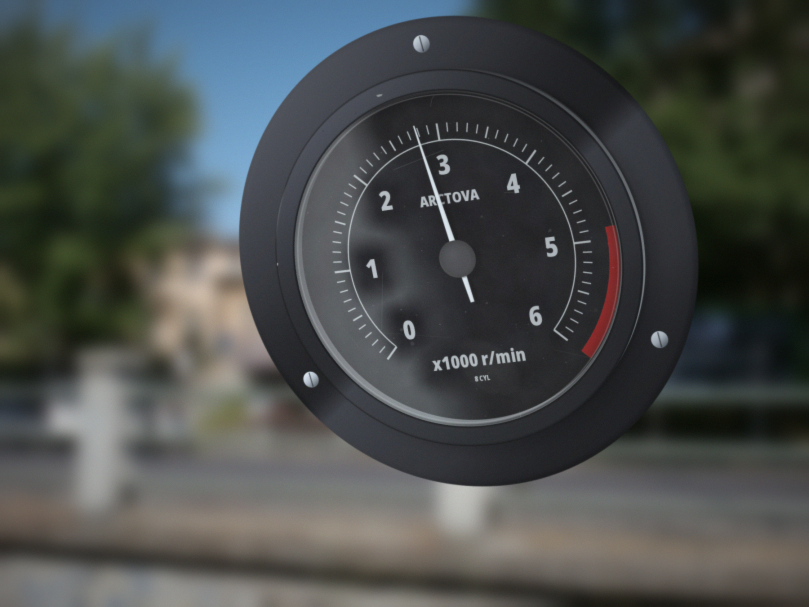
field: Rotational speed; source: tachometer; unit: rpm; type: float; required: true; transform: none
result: 2800 rpm
